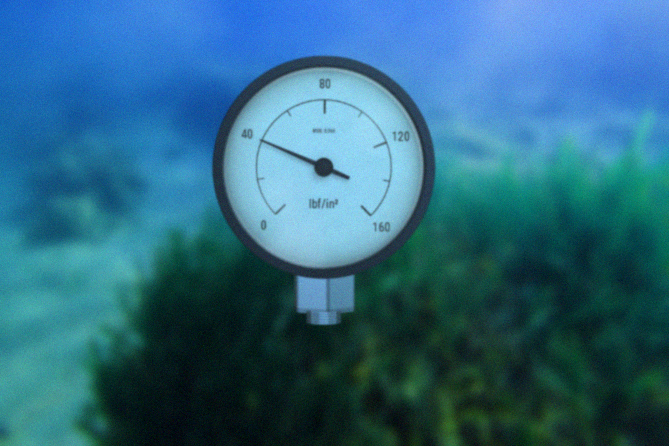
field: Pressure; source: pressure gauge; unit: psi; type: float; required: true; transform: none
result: 40 psi
